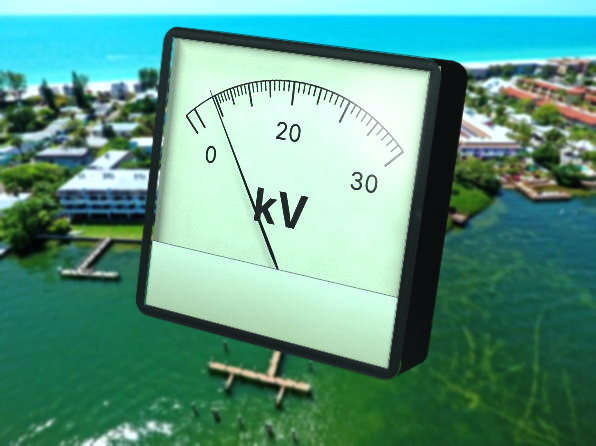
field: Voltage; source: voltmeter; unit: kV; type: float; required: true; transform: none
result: 10 kV
